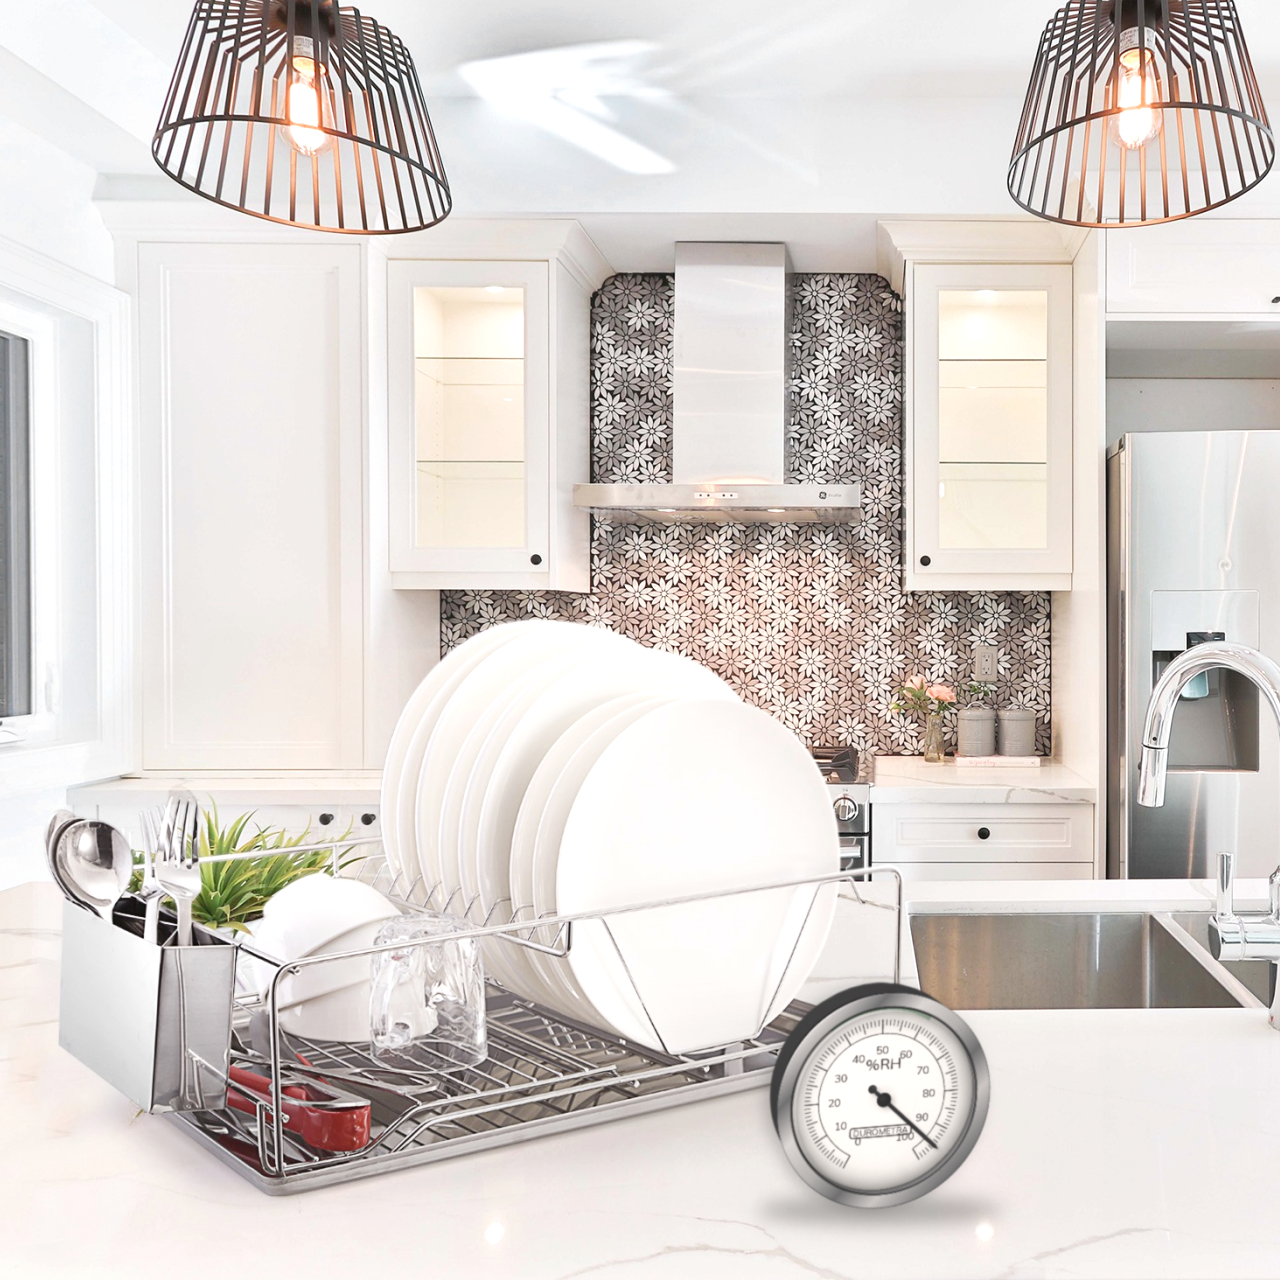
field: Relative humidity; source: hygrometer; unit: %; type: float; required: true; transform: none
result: 95 %
